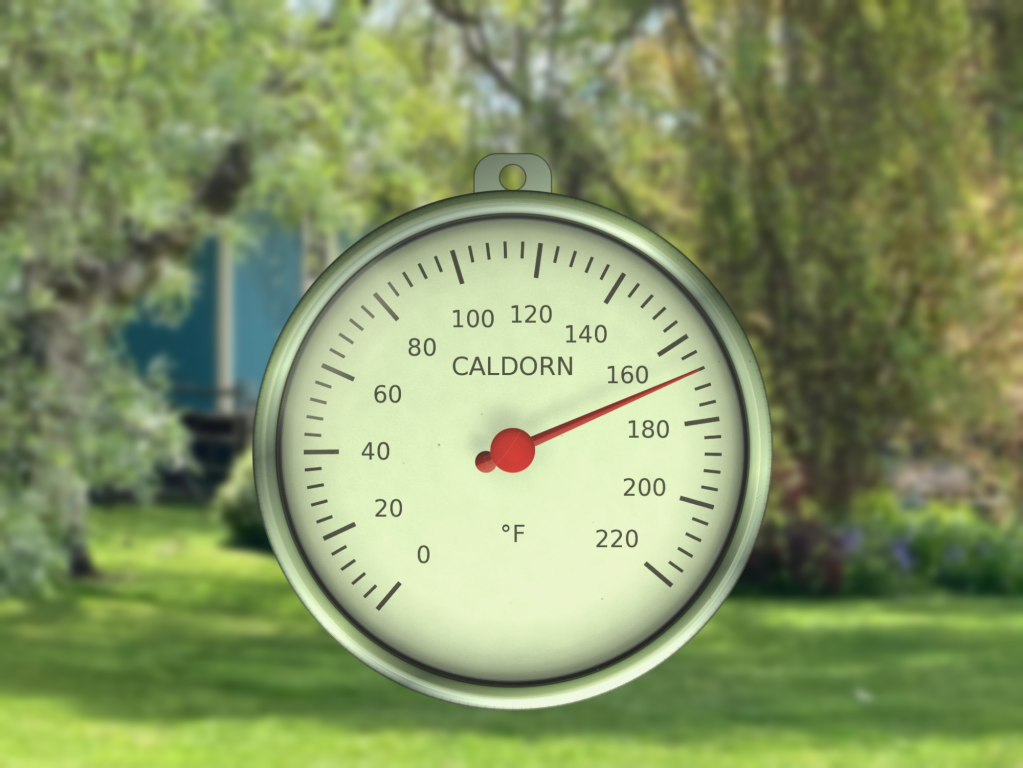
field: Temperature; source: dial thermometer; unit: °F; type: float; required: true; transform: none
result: 168 °F
